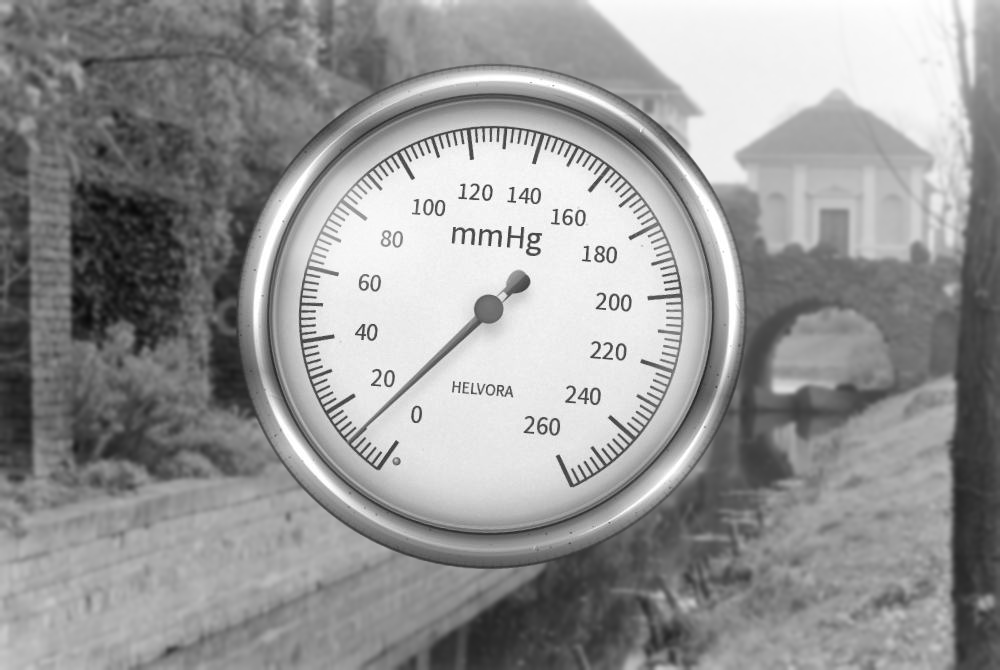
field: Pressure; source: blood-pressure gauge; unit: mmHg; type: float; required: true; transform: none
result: 10 mmHg
